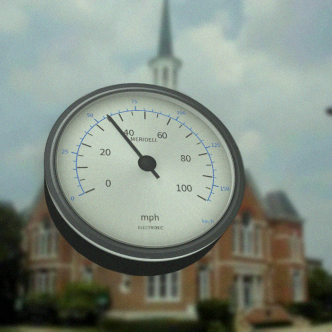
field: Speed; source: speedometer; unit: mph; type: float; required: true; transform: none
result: 35 mph
